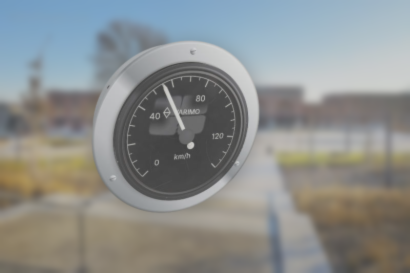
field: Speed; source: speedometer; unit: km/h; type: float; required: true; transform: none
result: 55 km/h
